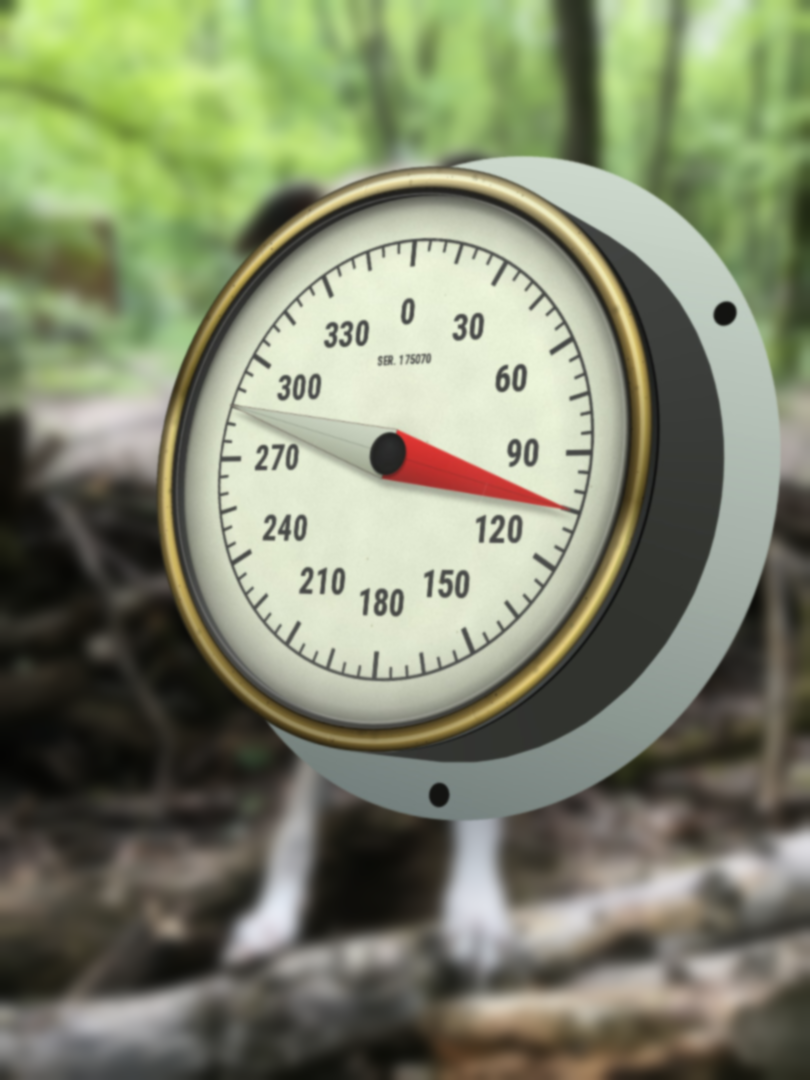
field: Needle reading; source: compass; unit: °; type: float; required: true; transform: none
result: 105 °
